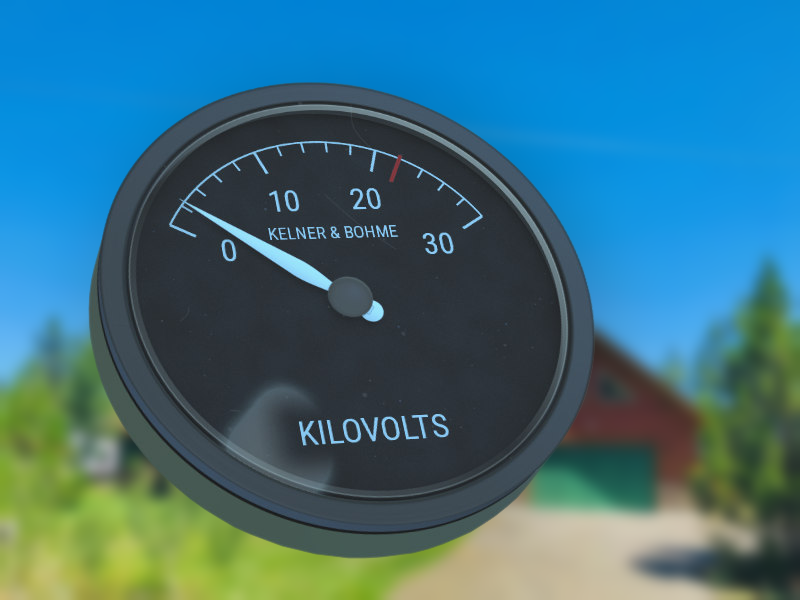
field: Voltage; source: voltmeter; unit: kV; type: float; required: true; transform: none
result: 2 kV
